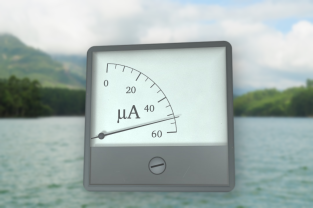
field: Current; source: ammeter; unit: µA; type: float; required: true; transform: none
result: 52.5 µA
